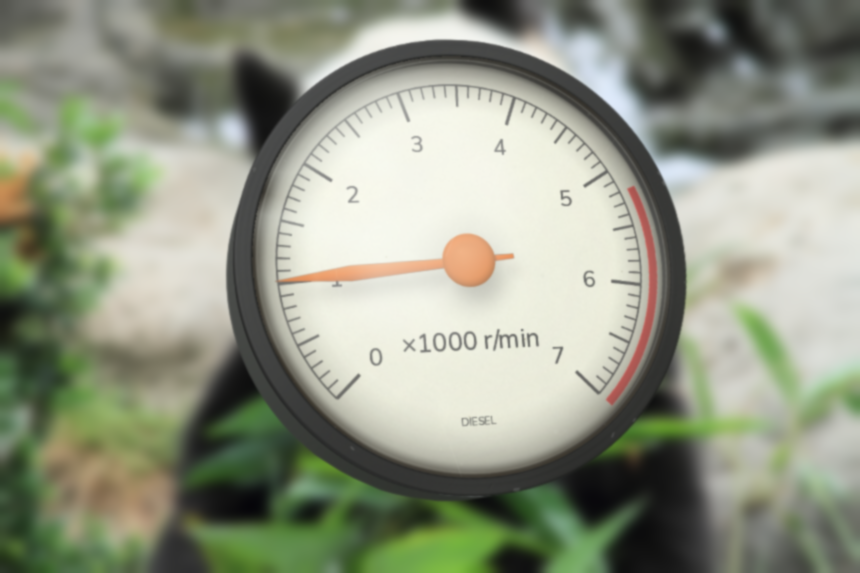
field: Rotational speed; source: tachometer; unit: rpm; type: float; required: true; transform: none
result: 1000 rpm
